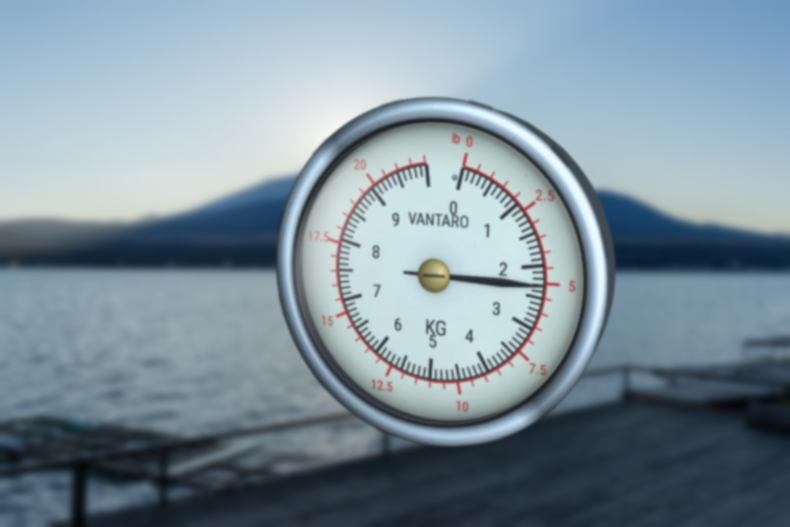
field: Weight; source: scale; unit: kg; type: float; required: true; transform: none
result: 2.3 kg
